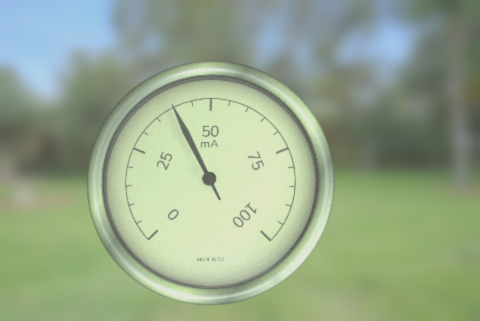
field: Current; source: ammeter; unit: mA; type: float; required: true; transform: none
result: 40 mA
